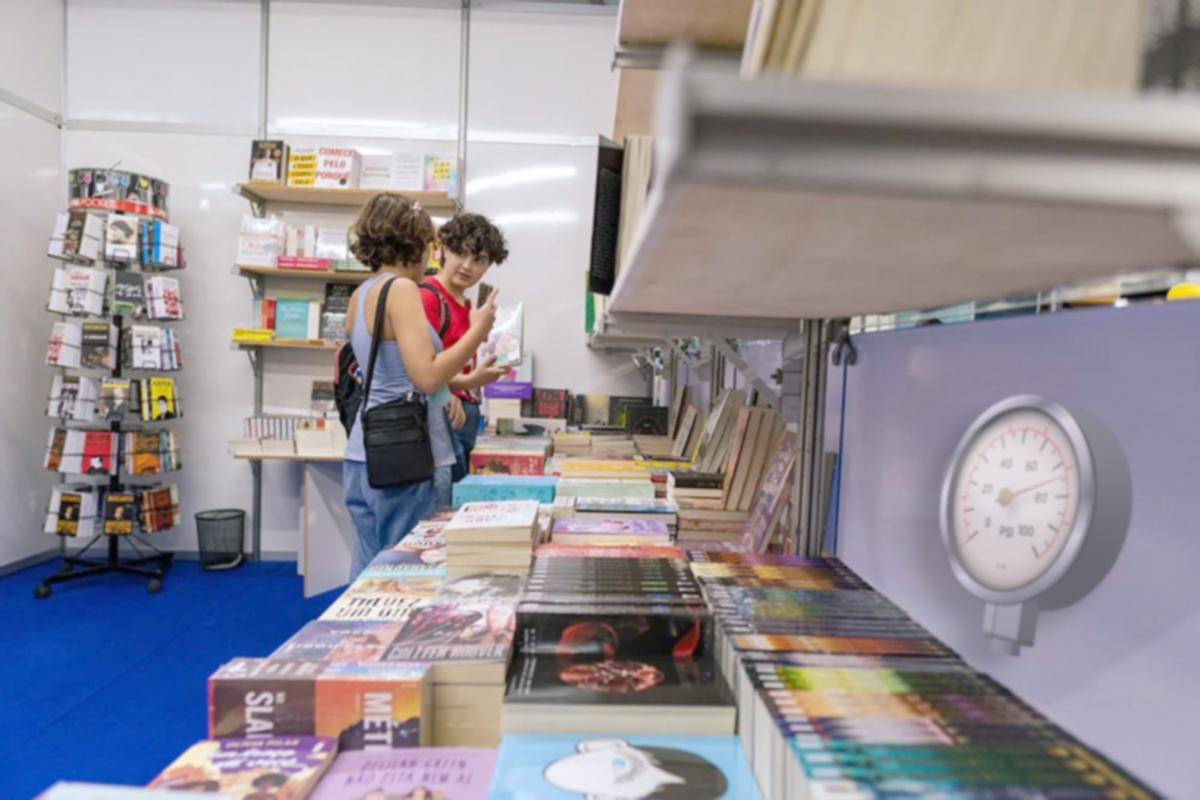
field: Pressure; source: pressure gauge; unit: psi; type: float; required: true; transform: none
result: 75 psi
